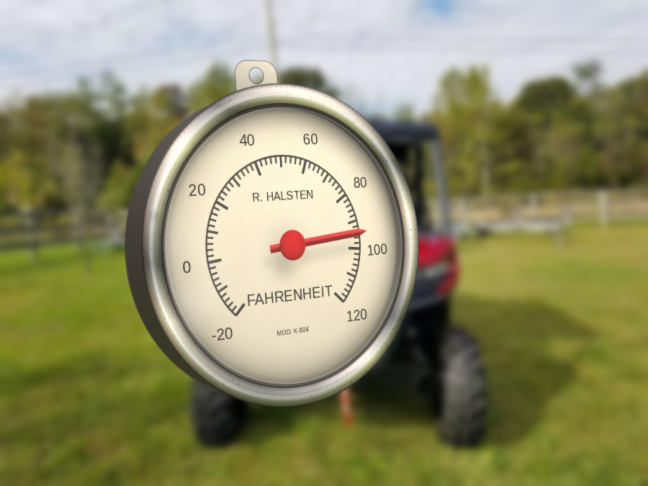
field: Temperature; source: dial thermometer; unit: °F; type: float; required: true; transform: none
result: 94 °F
